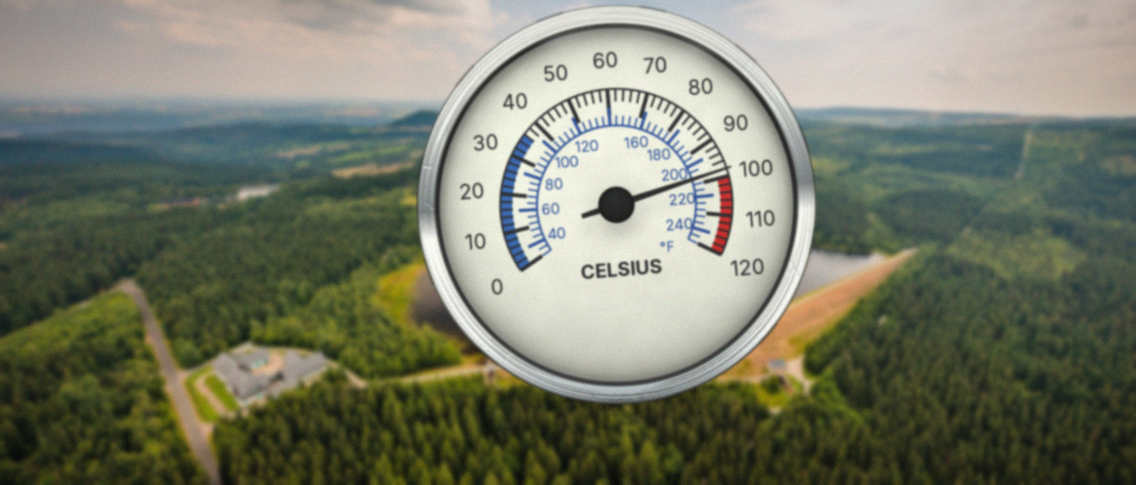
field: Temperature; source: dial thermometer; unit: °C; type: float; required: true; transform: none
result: 98 °C
